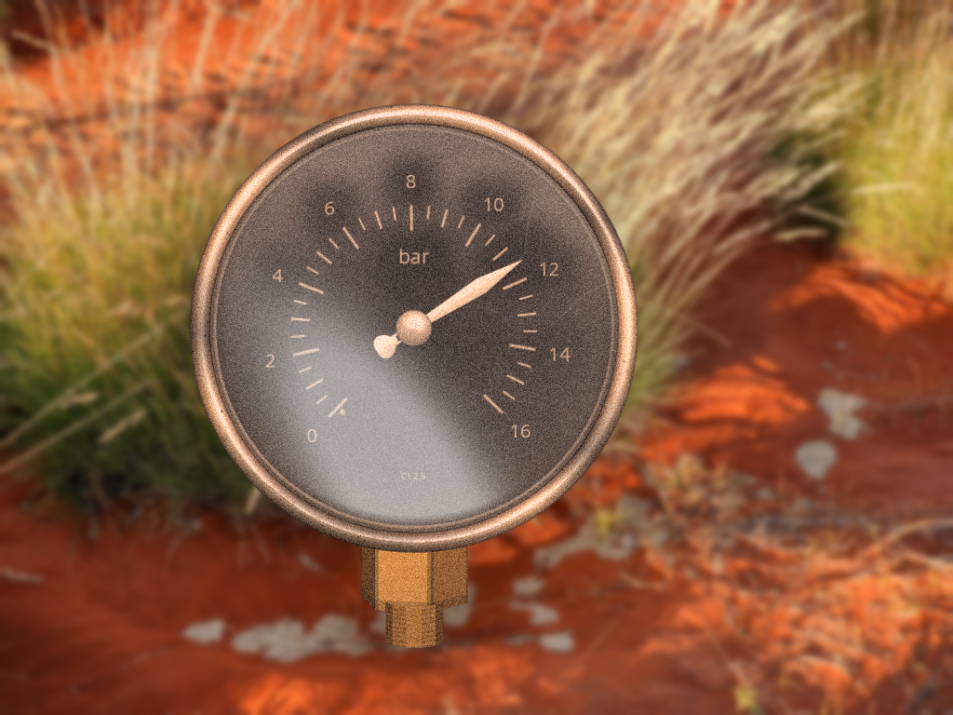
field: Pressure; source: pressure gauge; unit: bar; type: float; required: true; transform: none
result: 11.5 bar
